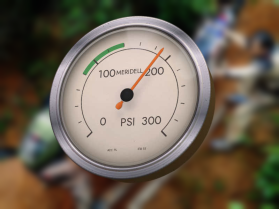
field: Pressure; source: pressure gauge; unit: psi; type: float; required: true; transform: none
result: 190 psi
